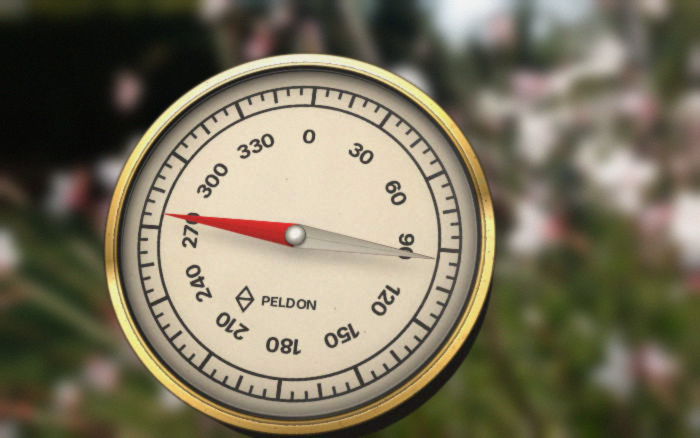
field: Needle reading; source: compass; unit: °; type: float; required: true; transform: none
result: 275 °
